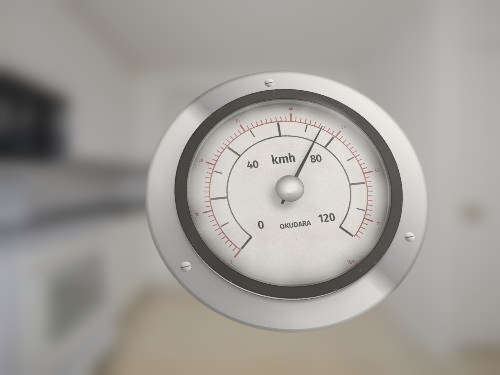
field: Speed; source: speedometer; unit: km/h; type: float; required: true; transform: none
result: 75 km/h
